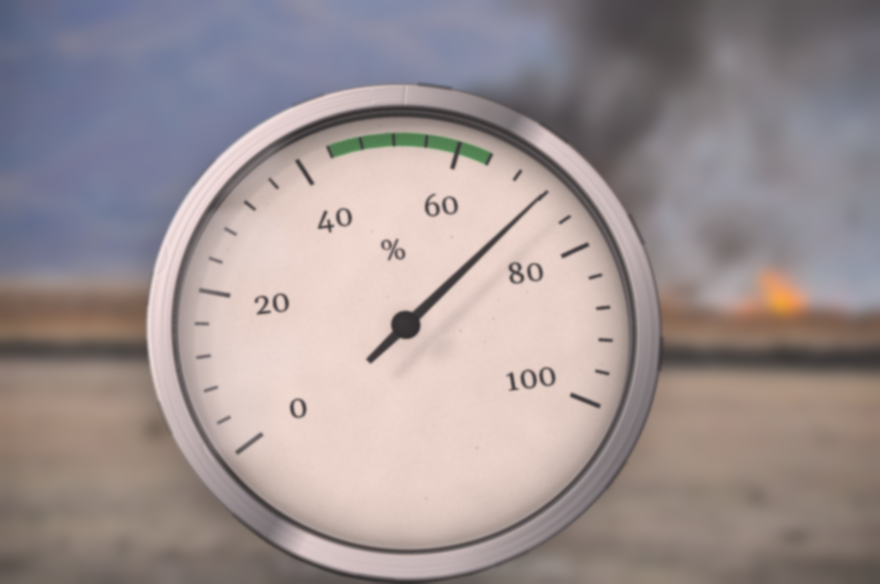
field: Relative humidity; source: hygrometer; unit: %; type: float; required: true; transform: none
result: 72 %
